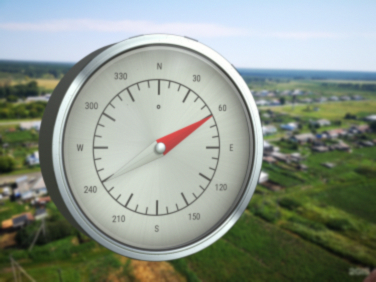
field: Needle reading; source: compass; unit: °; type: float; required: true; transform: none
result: 60 °
